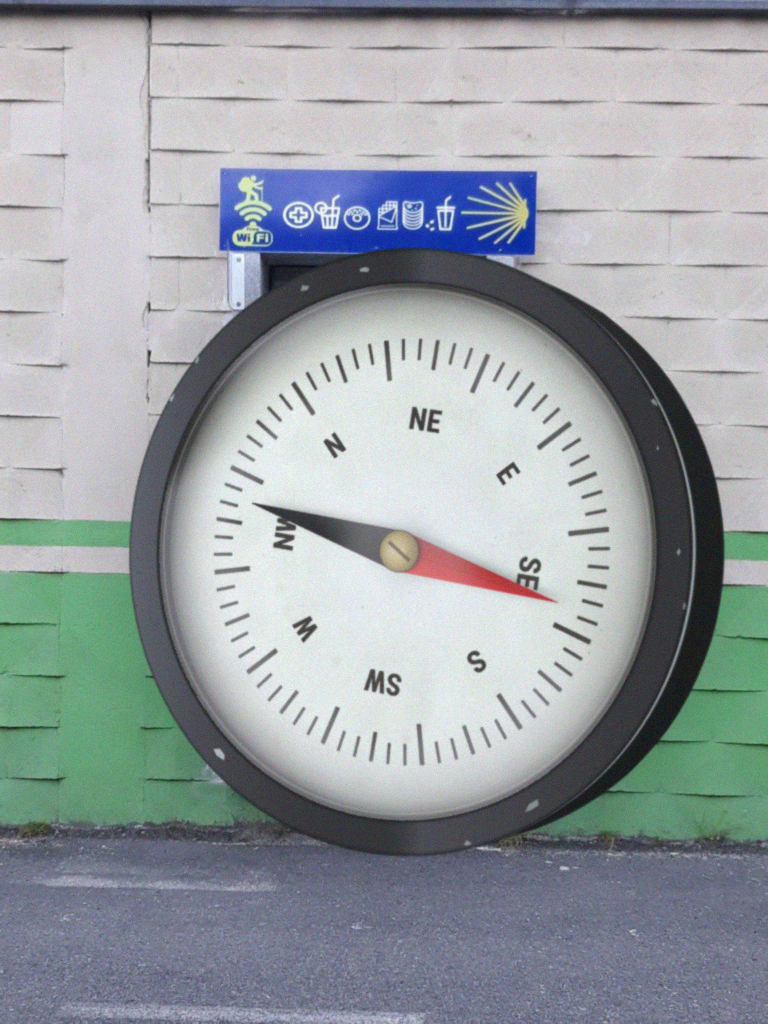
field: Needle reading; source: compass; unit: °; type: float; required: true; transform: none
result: 142.5 °
